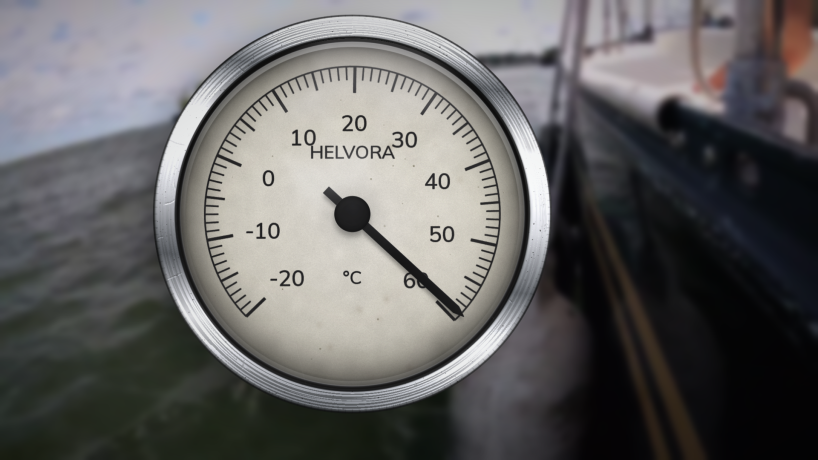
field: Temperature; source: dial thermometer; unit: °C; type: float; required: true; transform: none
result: 59 °C
